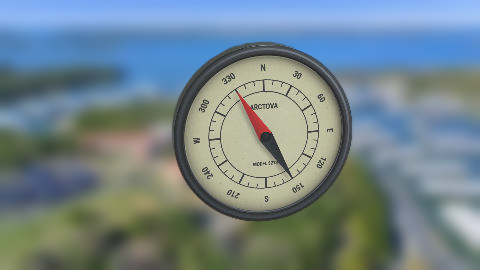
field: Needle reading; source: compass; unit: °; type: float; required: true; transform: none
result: 330 °
